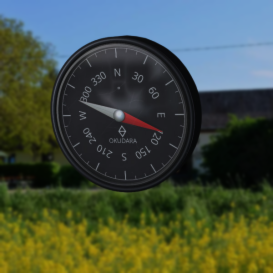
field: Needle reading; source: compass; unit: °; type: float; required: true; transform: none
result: 110 °
